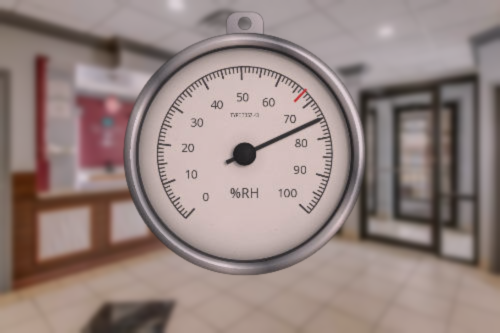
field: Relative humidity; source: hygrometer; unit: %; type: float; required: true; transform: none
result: 75 %
